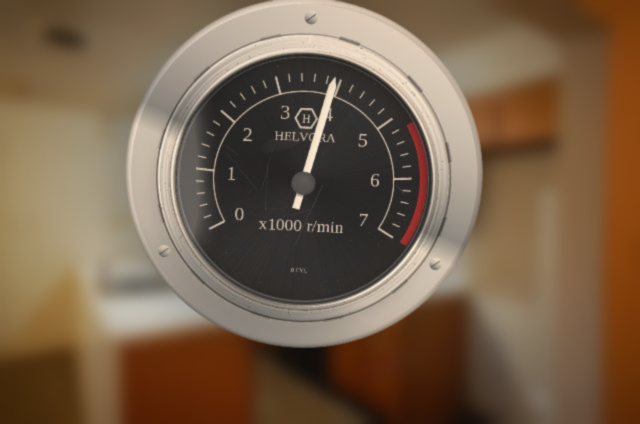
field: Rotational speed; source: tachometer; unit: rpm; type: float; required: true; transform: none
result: 3900 rpm
